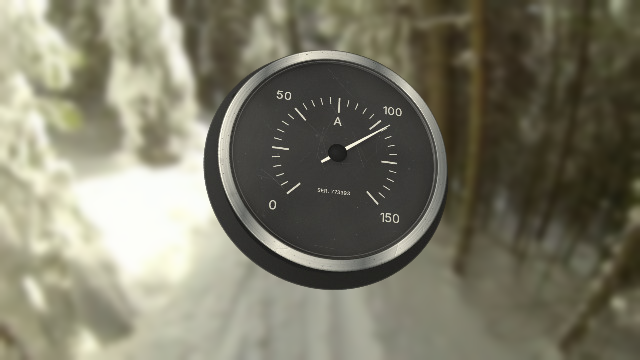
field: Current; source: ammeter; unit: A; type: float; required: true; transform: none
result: 105 A
